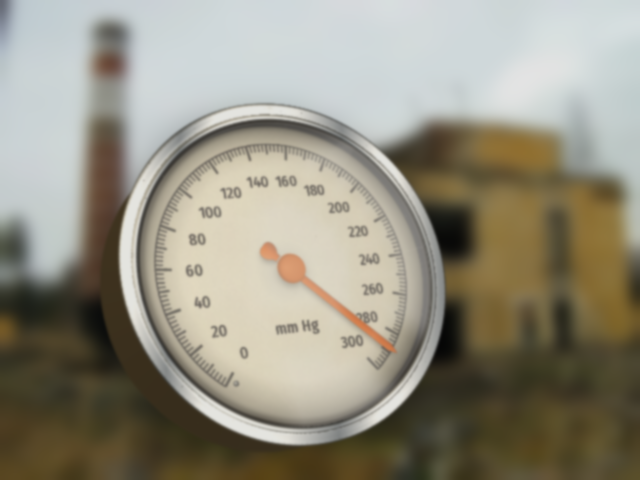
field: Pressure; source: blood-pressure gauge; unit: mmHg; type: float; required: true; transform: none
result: 290 mmHg
